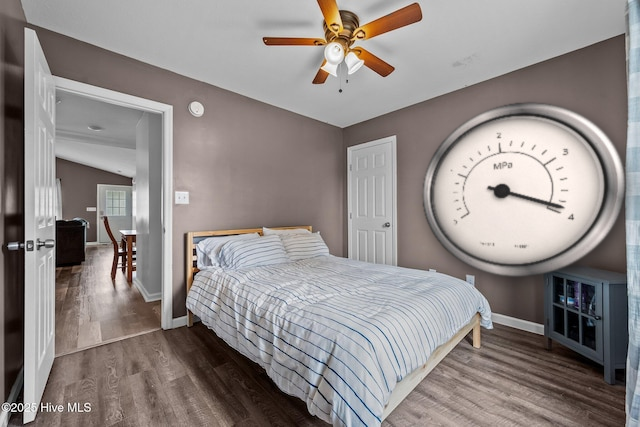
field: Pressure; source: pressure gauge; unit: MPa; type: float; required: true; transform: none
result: 3.9 MPa
